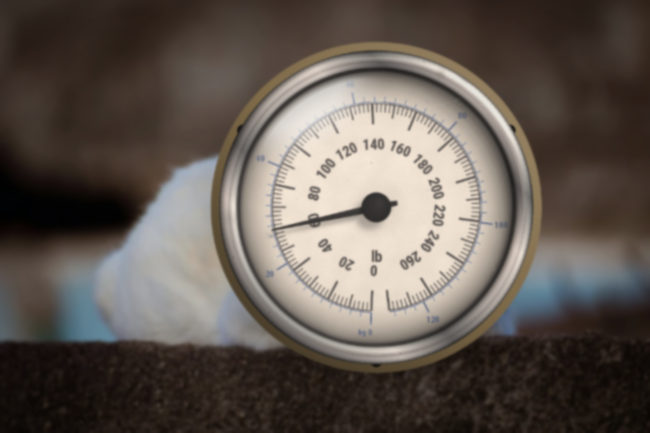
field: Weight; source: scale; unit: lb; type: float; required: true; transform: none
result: 60 lb
